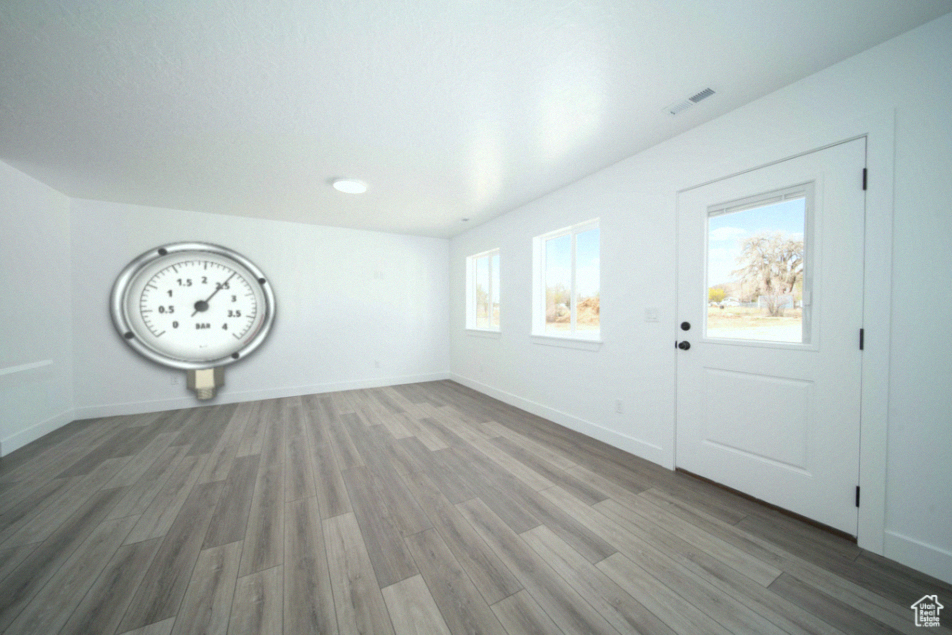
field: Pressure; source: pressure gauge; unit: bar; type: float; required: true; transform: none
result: 2.5 bar
